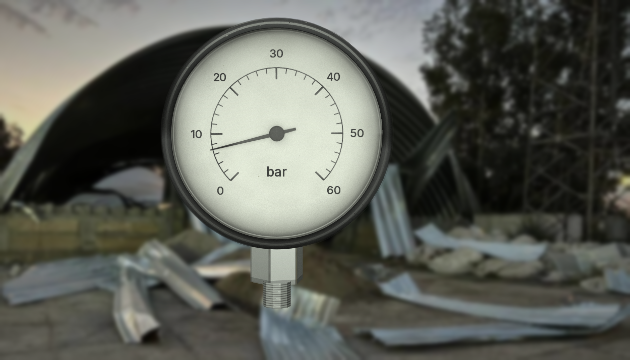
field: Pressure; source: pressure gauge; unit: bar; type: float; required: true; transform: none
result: 7 bar
